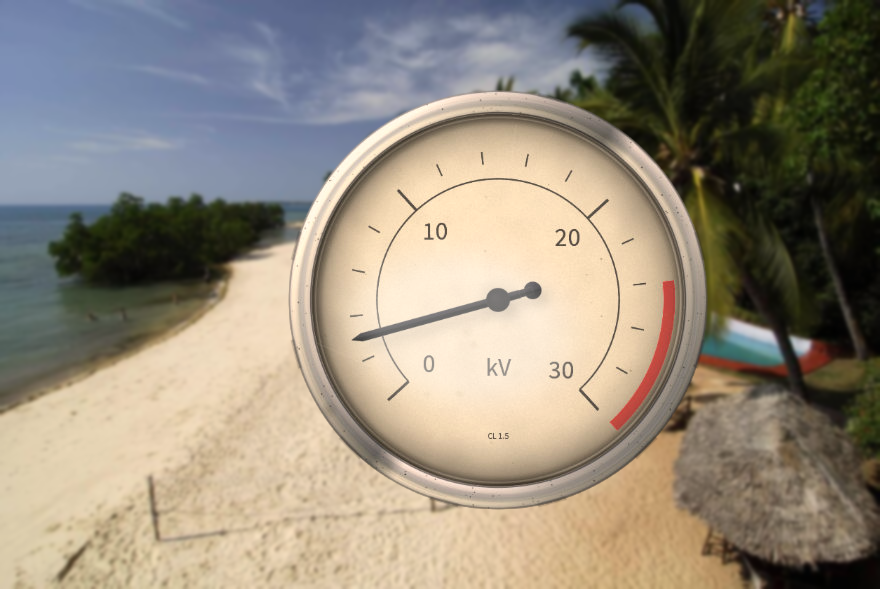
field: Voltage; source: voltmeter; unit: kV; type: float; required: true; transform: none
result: 3 kV
